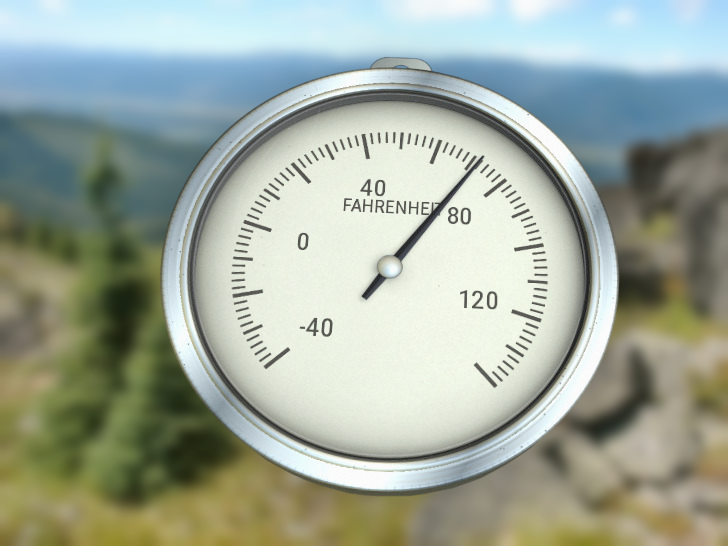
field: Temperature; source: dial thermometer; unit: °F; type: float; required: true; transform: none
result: 72 °F
